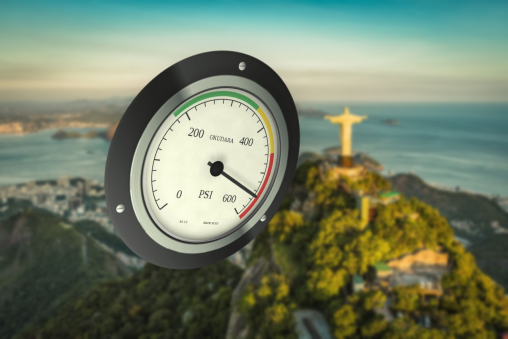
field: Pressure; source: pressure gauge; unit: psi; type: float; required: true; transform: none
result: 550 psi
